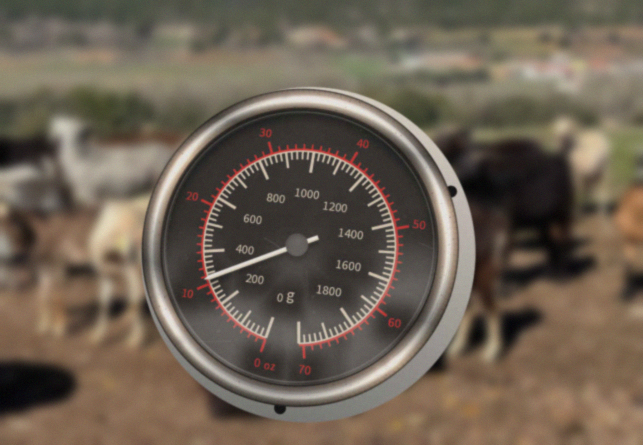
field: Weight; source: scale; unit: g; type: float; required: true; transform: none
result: 300 g
